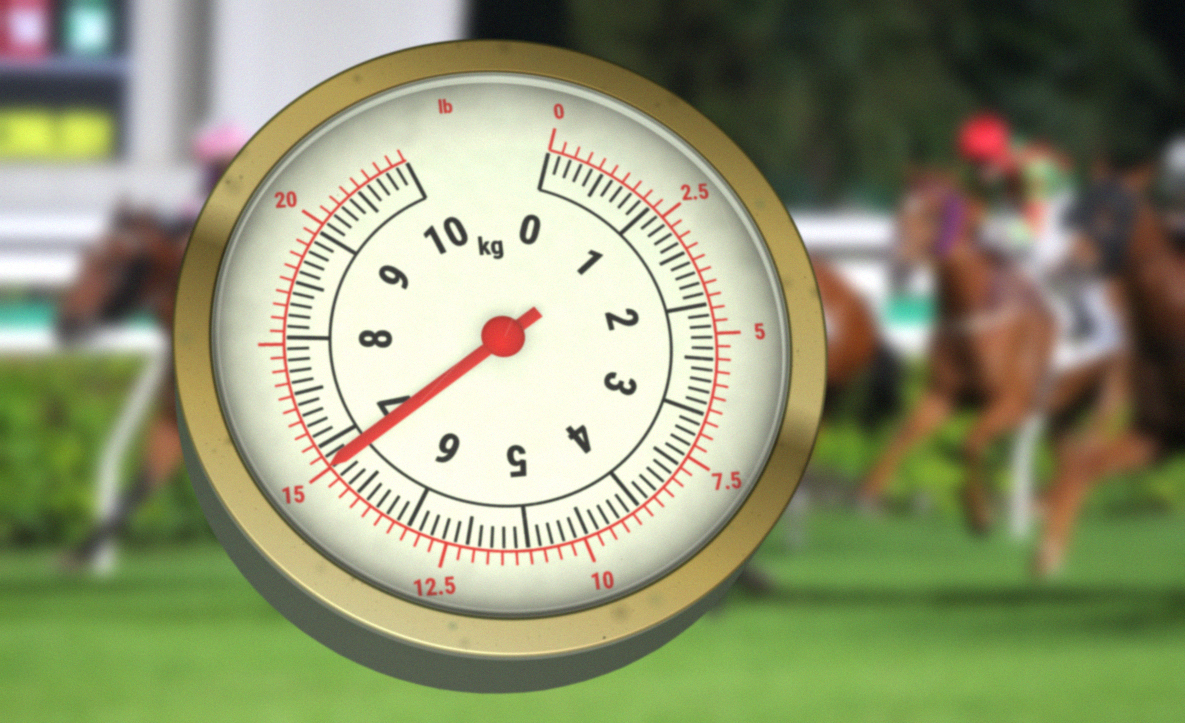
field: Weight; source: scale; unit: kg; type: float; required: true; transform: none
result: 6.8 kg
